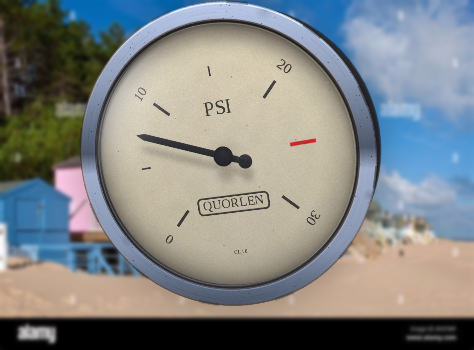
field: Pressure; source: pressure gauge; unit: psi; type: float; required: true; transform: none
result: 7.5 psi
